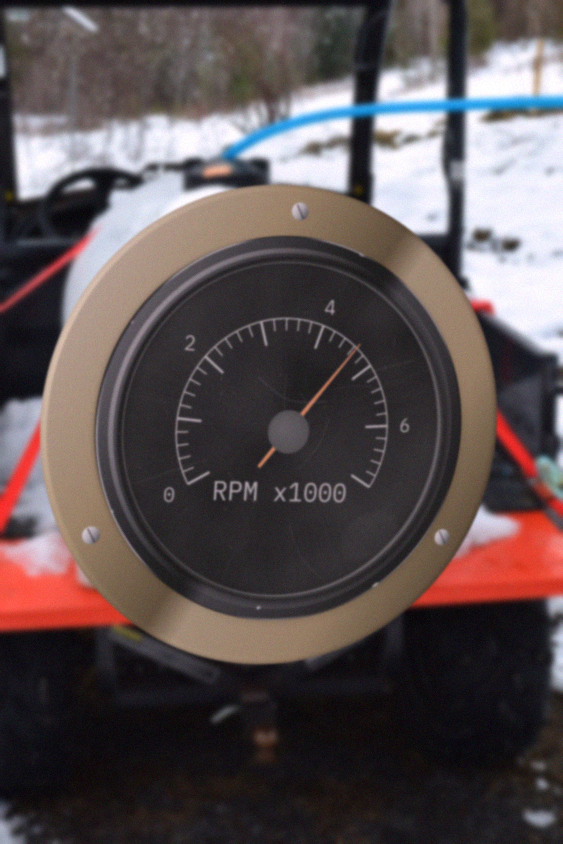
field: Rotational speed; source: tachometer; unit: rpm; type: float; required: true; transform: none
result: 4600 rpm
